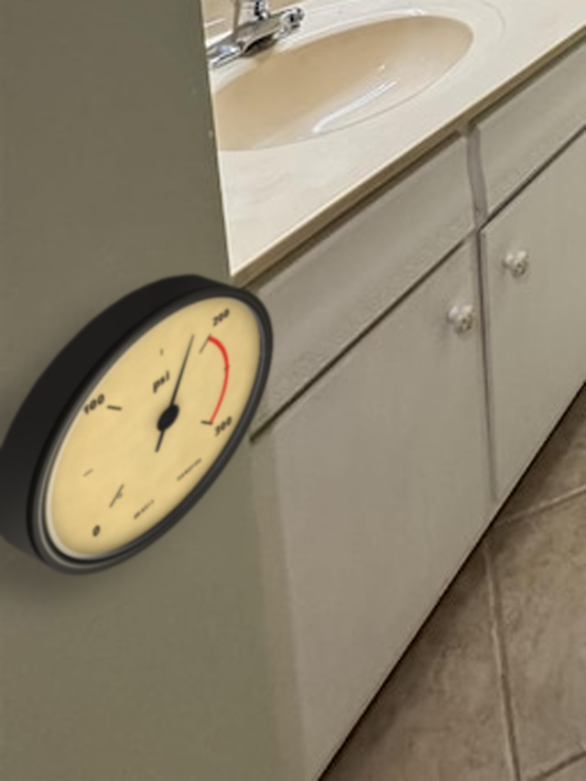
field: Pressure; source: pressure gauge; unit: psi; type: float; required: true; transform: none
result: 175 psi
